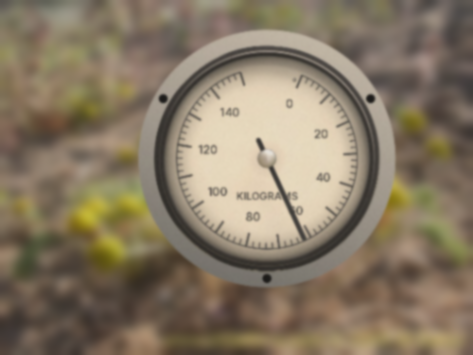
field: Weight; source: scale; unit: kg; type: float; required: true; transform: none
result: 62 kg
